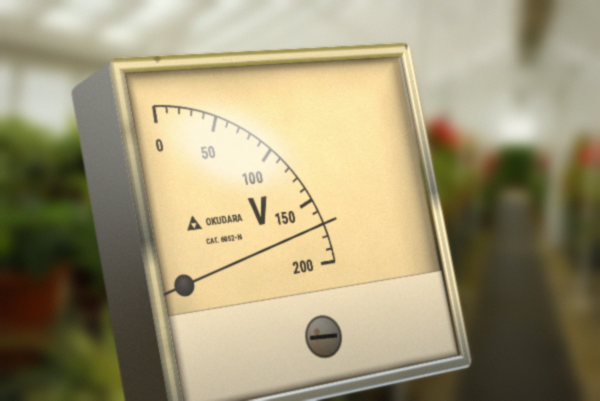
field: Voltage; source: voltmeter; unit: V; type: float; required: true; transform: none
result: 170 V
